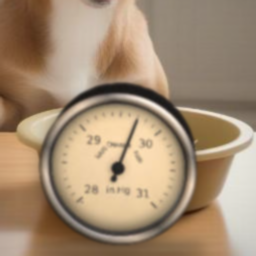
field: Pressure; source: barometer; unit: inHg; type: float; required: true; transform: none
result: 29.7 inHg
